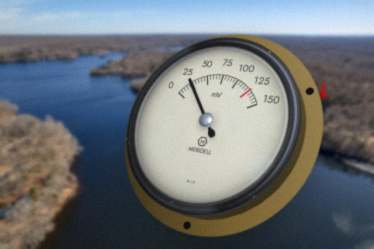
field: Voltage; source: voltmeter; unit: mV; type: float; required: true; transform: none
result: 25 mV
